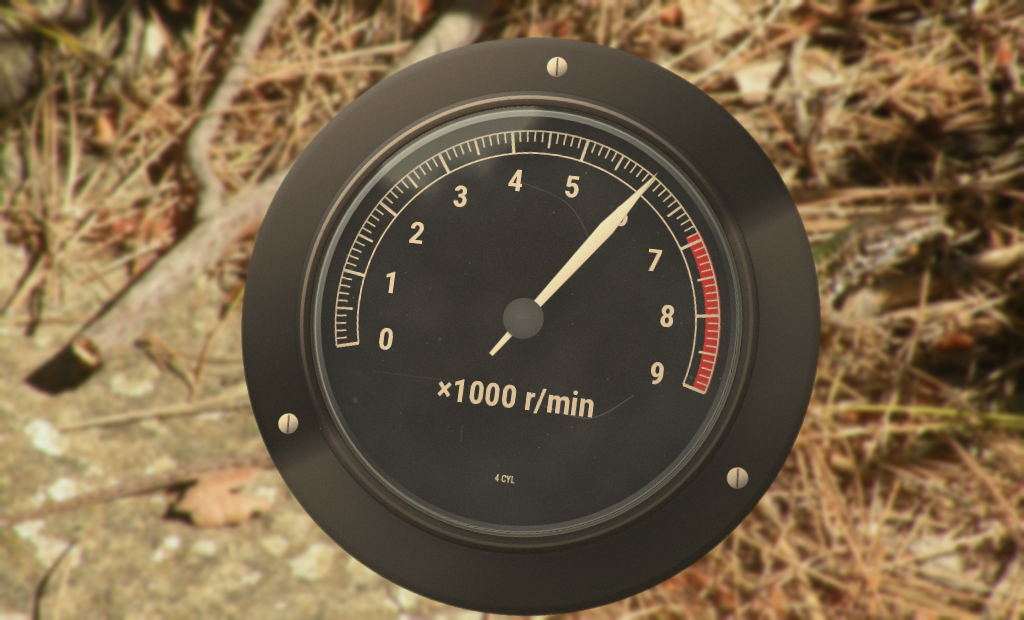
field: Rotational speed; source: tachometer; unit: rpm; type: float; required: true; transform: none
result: 6000 rpm
